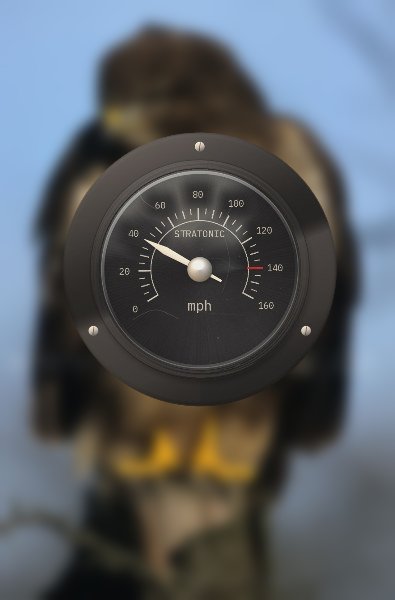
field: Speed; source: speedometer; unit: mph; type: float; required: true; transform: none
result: 40 mph
